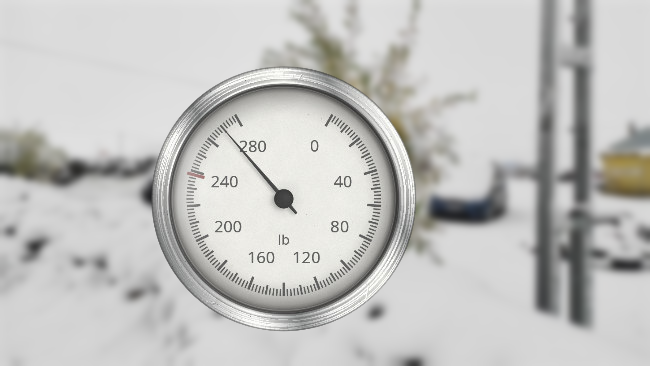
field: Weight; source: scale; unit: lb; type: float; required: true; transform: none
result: 270 lb
